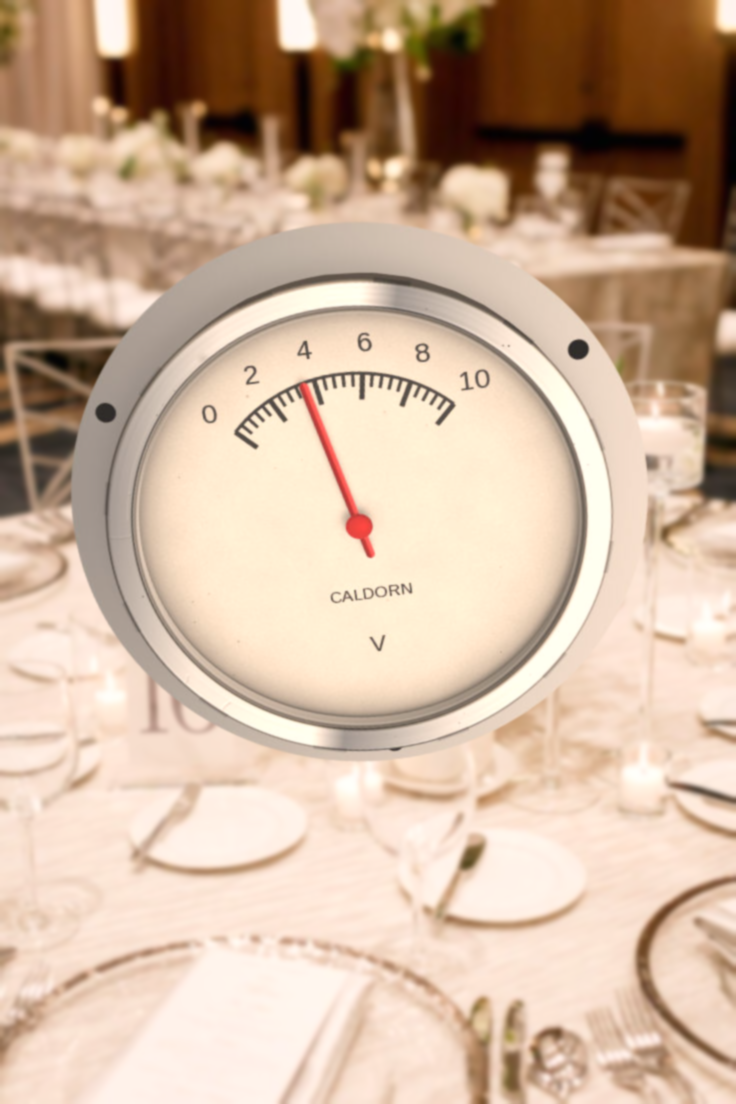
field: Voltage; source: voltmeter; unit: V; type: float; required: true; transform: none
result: 3.6 V
